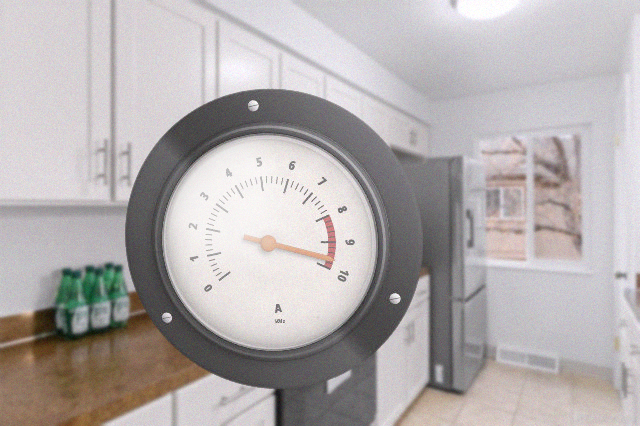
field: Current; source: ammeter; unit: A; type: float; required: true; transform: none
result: 9.6 A
